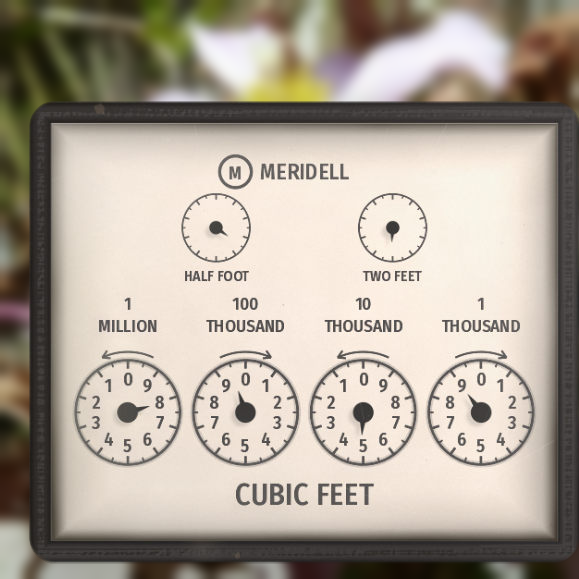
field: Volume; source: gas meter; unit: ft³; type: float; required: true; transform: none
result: 794900 ft³
